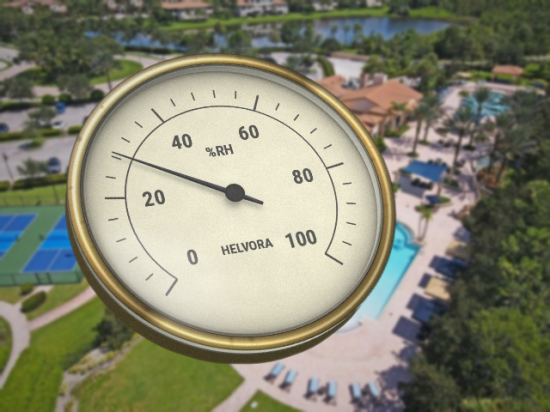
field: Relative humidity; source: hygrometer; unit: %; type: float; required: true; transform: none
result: 28 %
